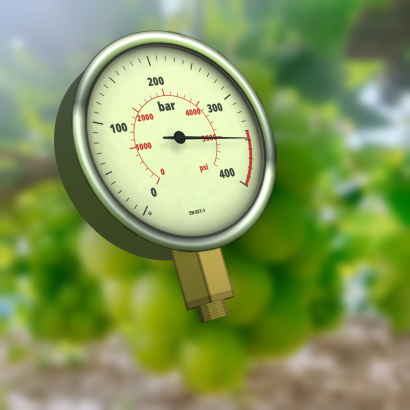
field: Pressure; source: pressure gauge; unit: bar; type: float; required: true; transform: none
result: 350 bar
